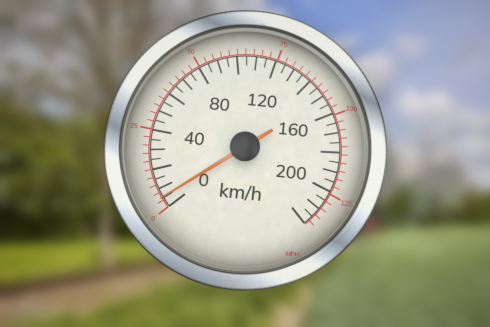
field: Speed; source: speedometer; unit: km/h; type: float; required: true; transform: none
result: 5 km/h
